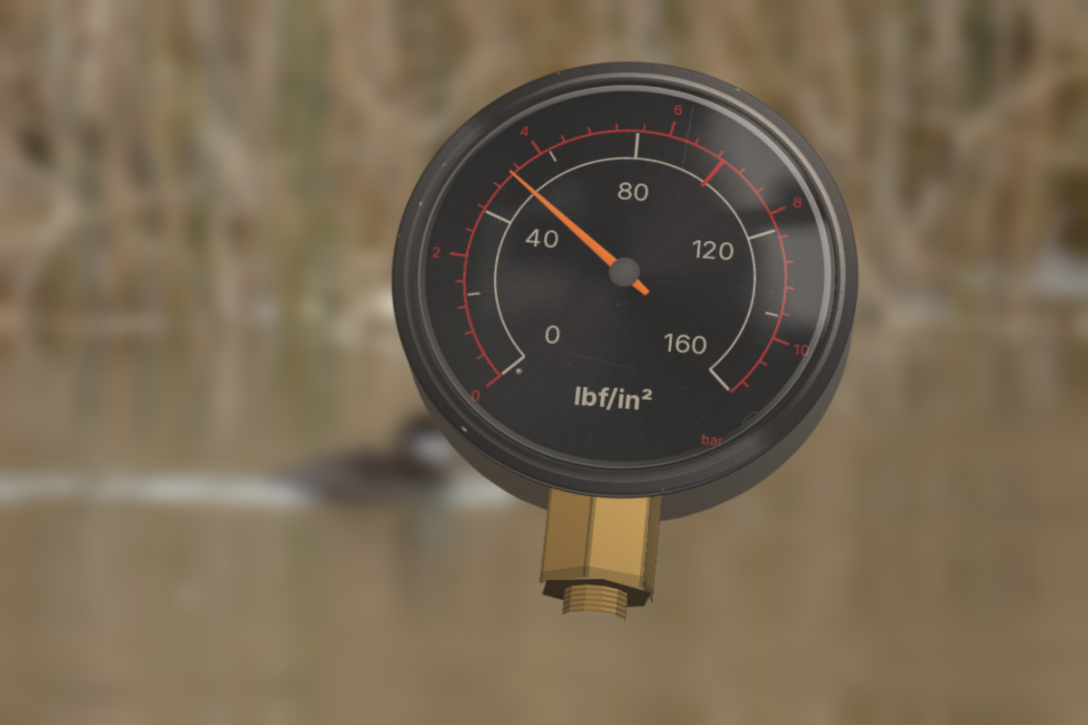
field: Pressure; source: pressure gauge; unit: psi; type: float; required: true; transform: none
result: 50 psi
